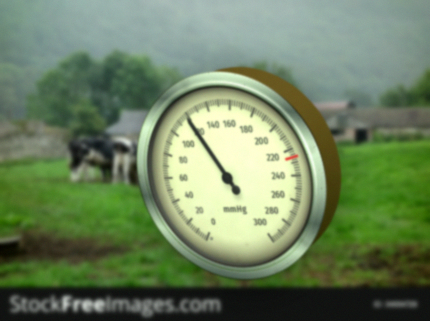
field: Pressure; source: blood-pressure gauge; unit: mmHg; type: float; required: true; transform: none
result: 120 mmHg
